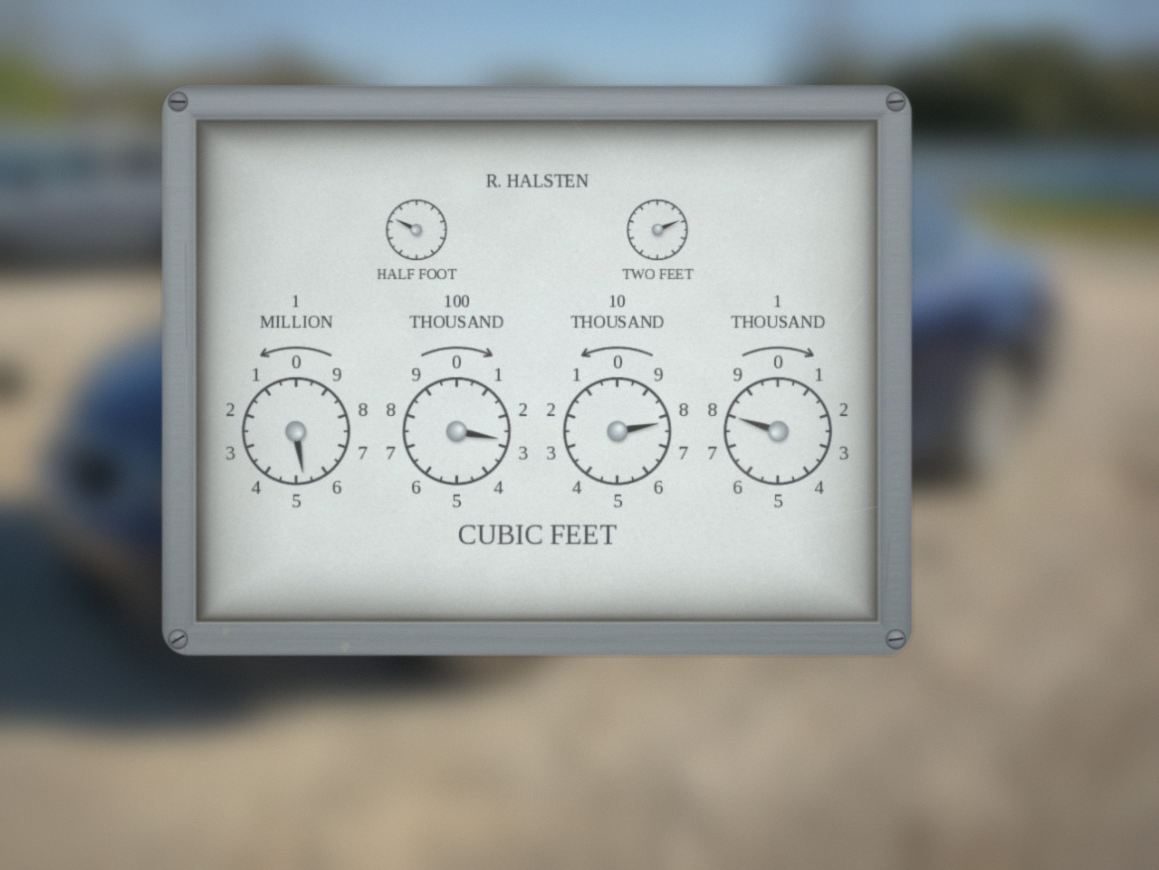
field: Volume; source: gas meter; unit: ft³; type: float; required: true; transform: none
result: 527800 ft³
